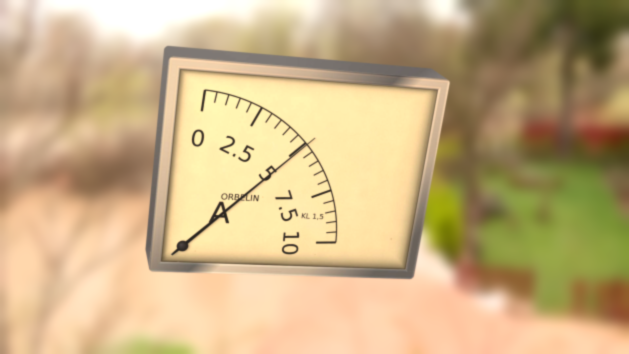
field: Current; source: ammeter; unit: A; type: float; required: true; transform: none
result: 5 A
